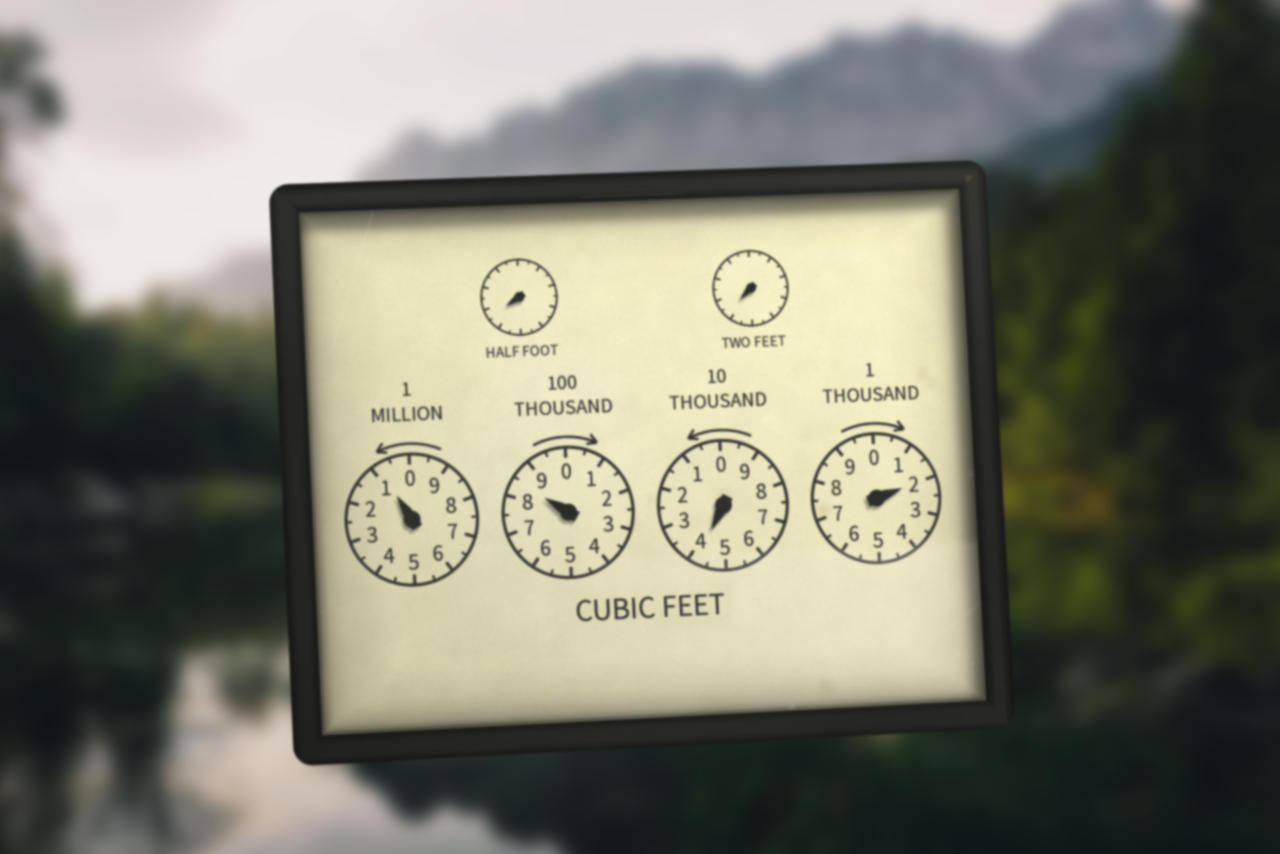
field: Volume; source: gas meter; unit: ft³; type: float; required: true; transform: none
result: 84200 ft³
